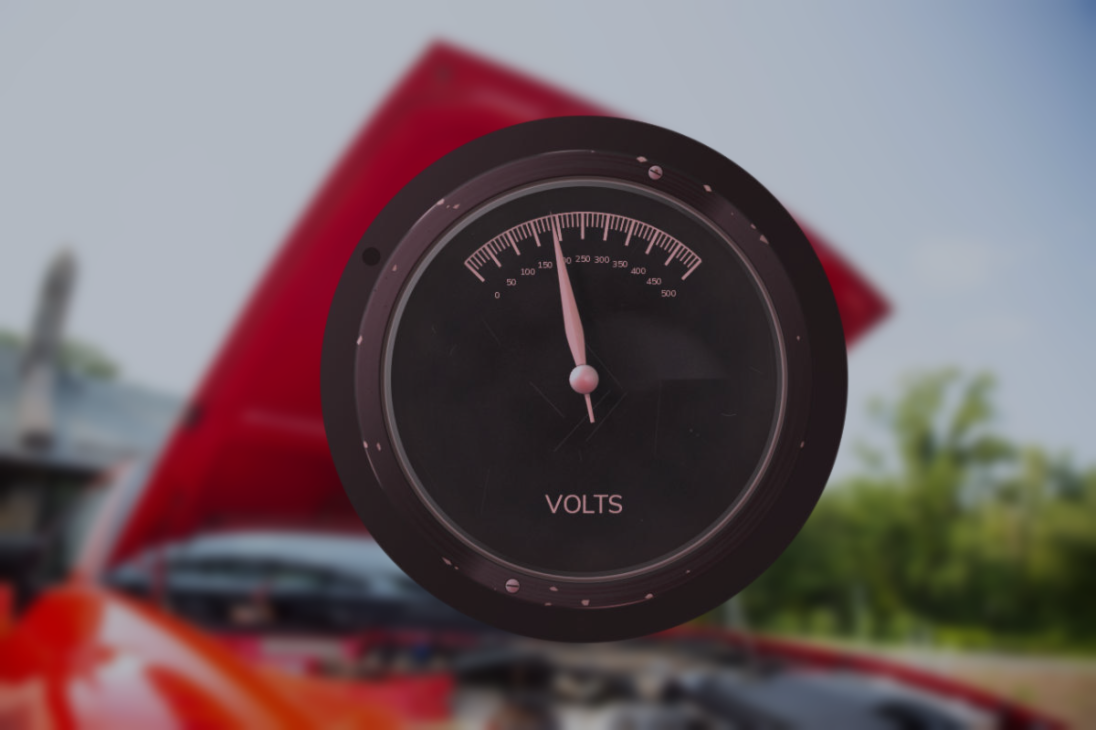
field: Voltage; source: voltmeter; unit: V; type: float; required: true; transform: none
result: 190 V
